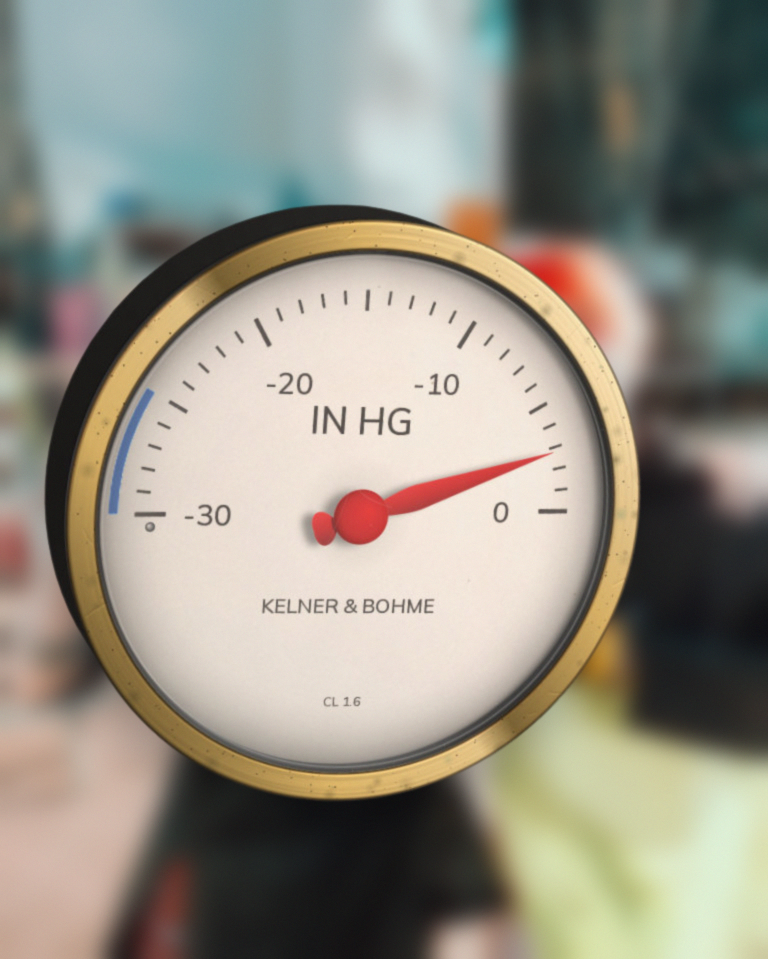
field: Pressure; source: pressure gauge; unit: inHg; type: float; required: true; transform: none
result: -3 inHg
